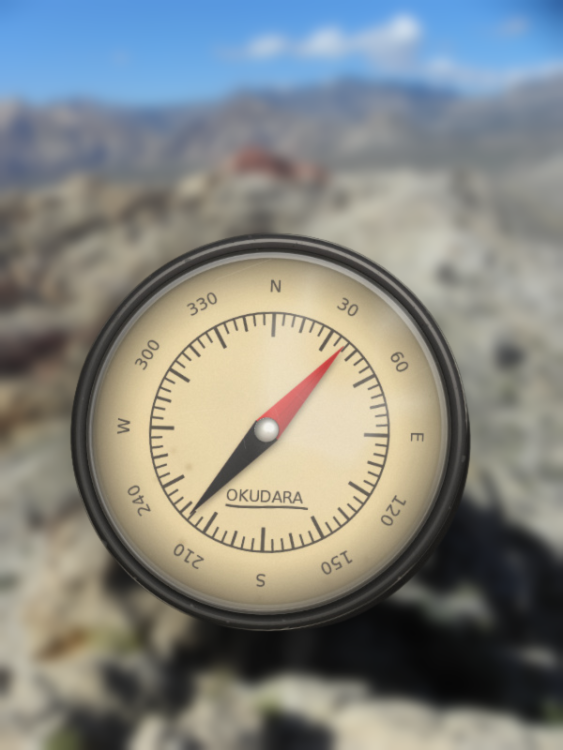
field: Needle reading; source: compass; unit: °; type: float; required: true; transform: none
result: 40 °
